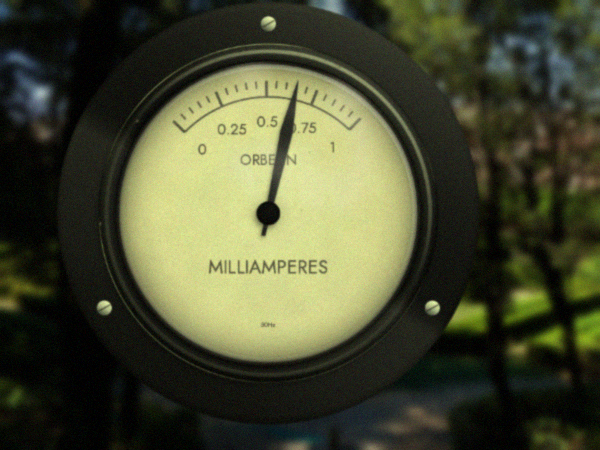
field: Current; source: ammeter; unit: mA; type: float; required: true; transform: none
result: 0.65 mA
